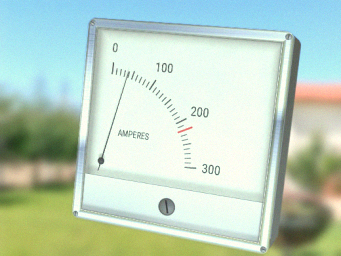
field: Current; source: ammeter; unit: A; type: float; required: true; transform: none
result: 40 A
